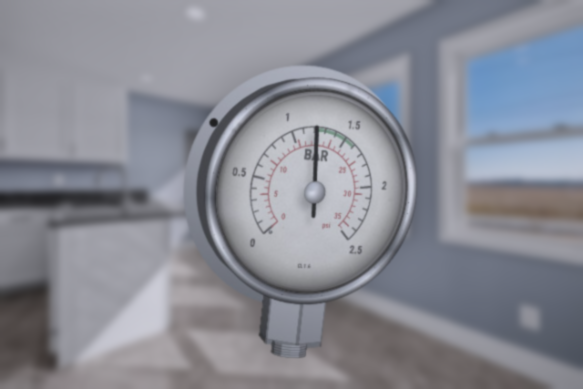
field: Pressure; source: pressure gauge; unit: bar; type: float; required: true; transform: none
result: 1.2 bar
